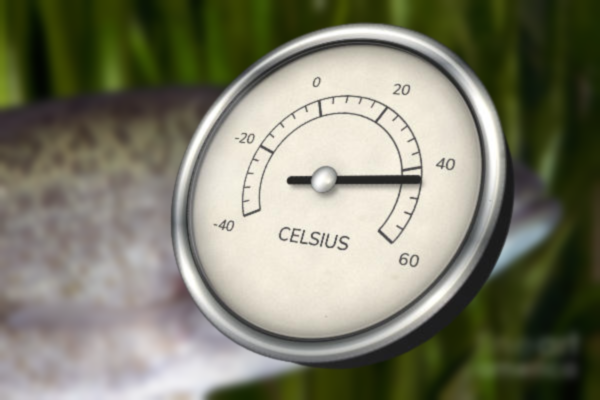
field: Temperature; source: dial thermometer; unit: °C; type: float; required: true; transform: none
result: 44 °C
